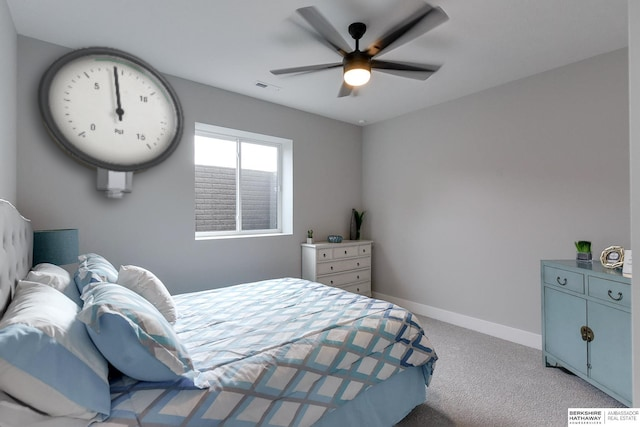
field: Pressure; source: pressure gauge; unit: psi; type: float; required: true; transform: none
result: 7 psi
